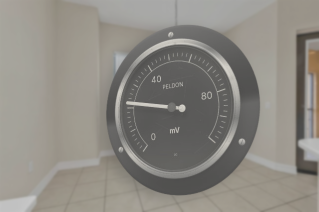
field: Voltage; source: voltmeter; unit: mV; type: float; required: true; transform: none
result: 22 mV
